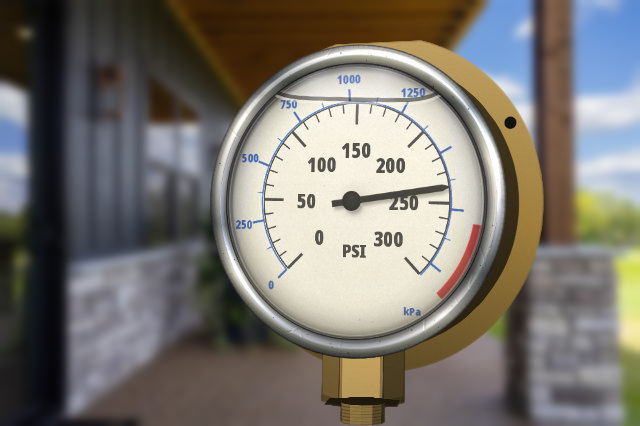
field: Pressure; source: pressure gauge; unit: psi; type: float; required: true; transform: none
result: 240 psi
